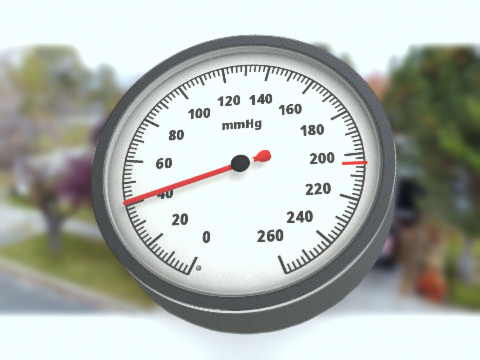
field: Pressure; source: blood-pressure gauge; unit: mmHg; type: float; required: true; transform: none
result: 40 mmHg
